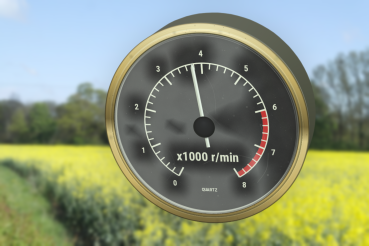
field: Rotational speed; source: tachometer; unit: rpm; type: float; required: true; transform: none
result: 3800 rpm
